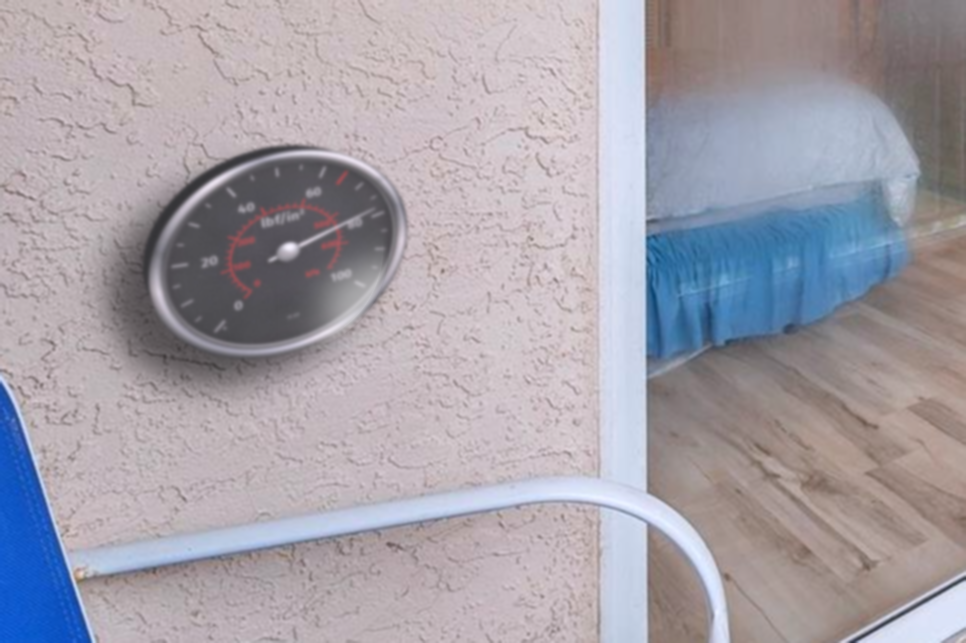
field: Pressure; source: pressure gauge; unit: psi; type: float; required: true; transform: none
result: 77.5 psi
